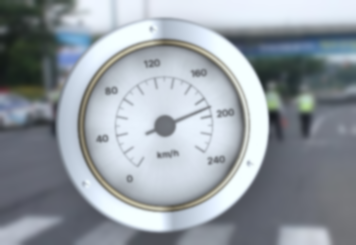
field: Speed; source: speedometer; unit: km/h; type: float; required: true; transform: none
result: 190 km/h
